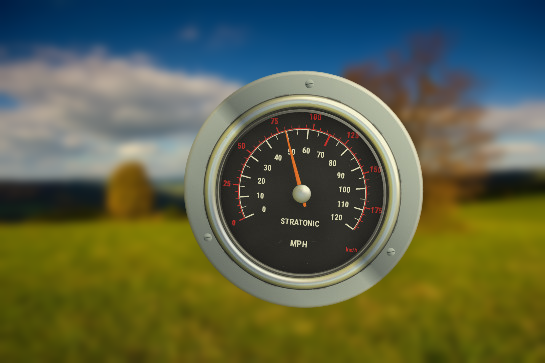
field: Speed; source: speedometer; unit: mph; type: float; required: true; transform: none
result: 50 mph
